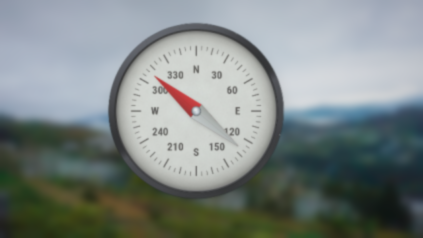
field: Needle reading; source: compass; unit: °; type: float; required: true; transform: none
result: 310 °
